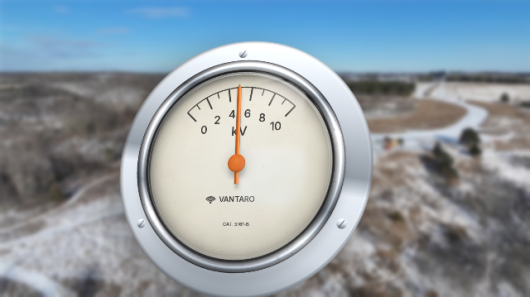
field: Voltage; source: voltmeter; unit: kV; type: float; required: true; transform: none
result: 5 kV
